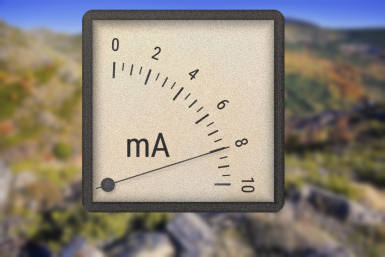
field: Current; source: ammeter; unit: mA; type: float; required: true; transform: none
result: 8 mA
